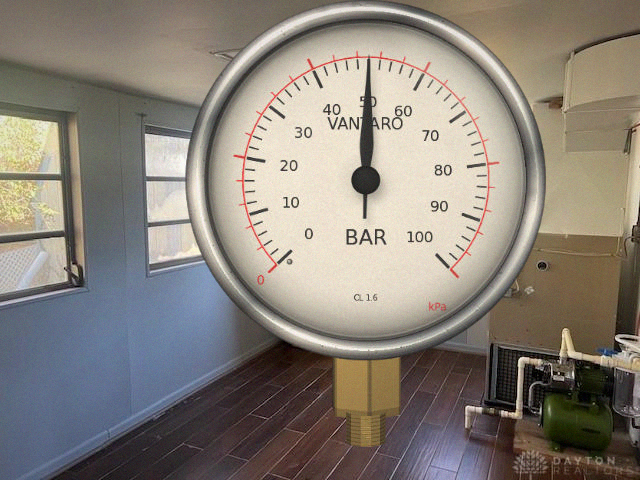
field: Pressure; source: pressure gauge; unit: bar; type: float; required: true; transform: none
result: 50 bar
